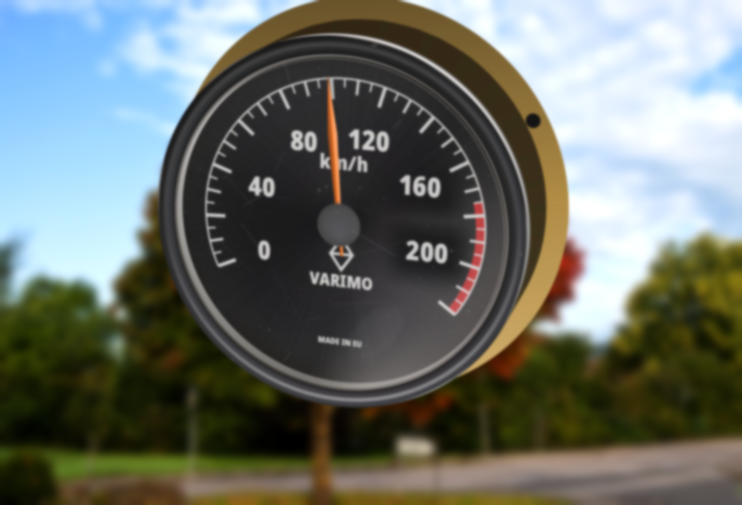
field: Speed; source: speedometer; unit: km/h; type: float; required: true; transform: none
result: 100 km/h
